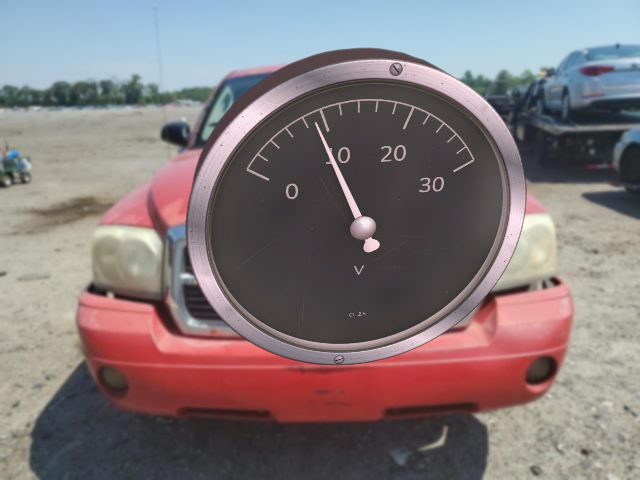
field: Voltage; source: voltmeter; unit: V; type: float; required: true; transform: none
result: 9 V
